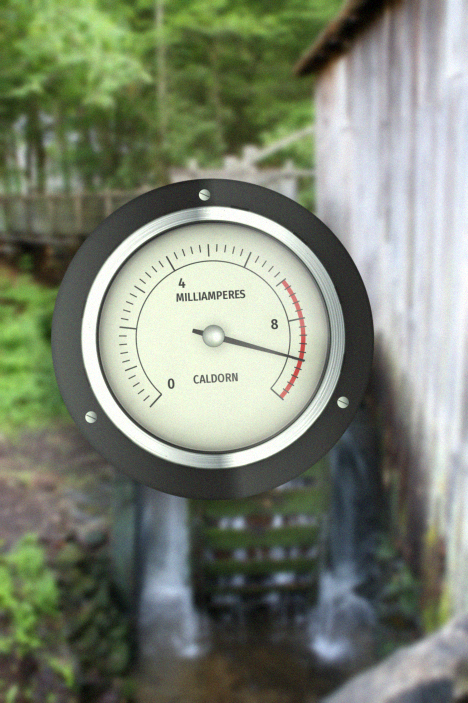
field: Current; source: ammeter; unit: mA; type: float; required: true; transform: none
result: 9 mA
